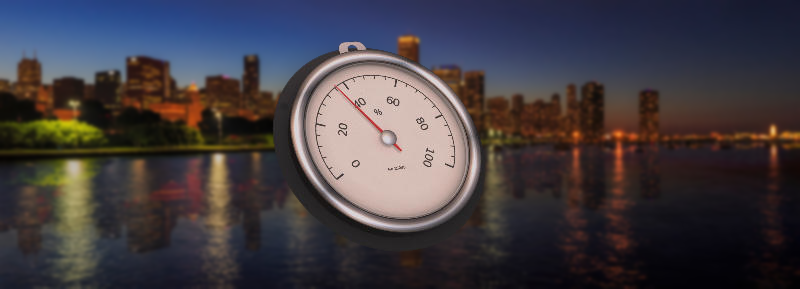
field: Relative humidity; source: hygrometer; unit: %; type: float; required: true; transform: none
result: 36 %
